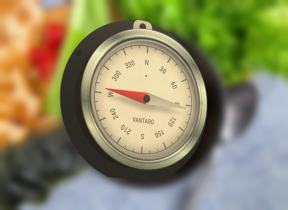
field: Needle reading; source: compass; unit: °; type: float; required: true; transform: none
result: 275 °
